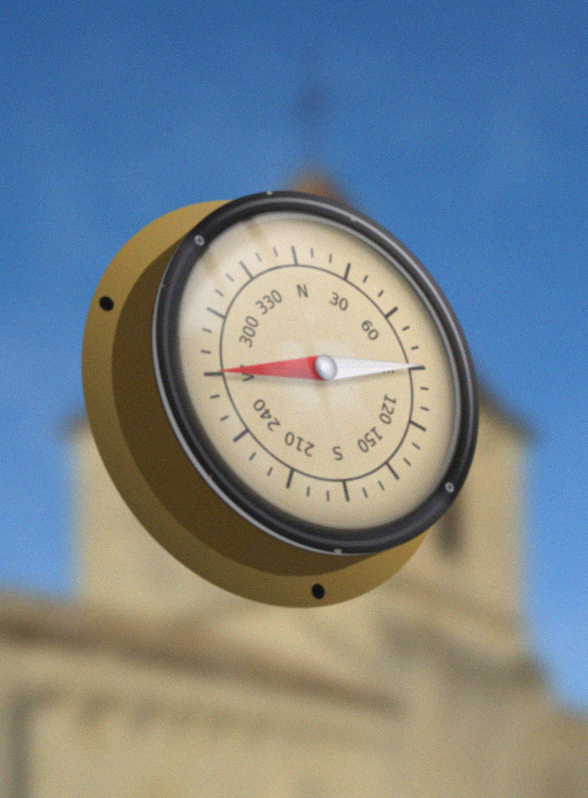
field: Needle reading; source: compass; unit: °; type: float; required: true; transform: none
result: 270 °
